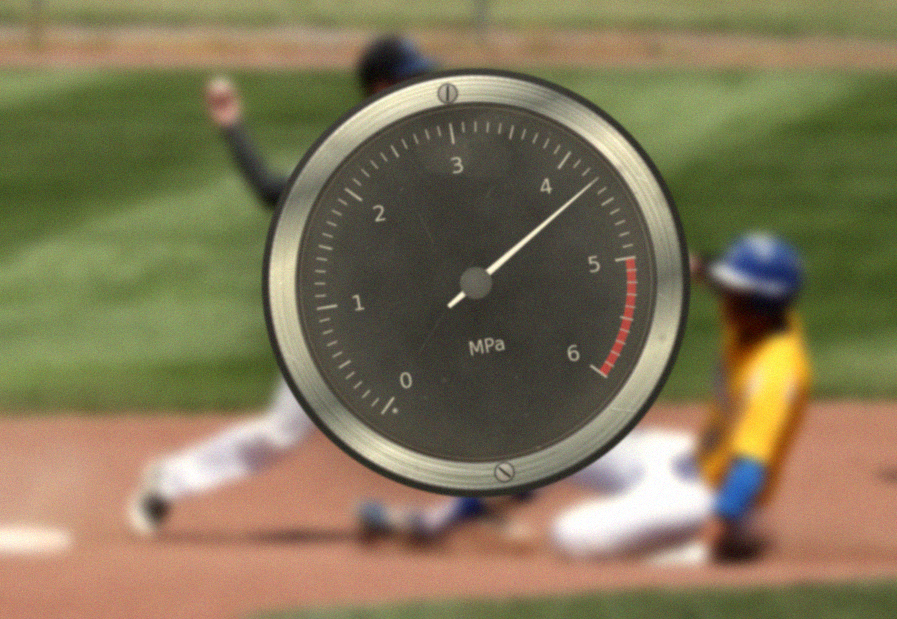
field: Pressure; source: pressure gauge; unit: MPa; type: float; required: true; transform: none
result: 4.3 MPa
